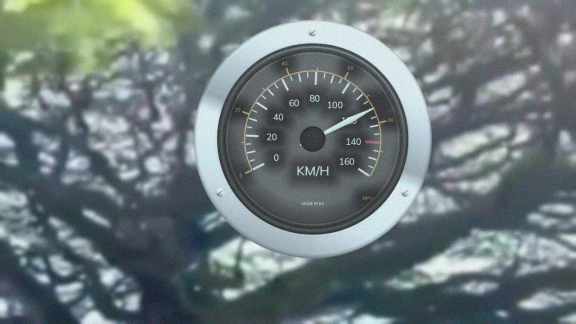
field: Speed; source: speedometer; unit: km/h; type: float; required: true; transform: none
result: 120 km/h
